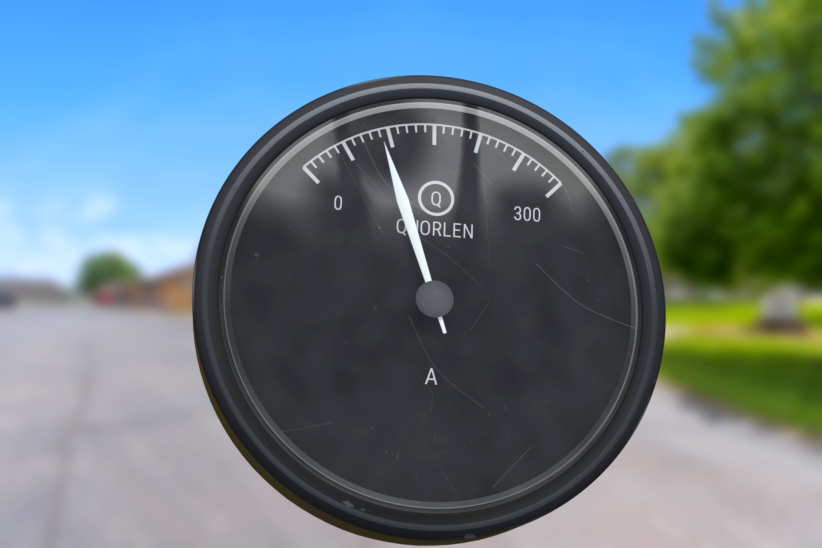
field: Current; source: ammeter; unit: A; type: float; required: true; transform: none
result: 90 A
